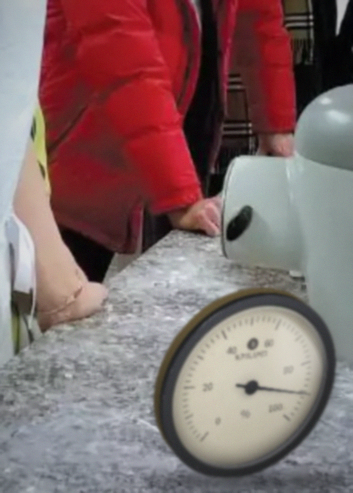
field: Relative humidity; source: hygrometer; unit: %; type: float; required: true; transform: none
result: 90 %
